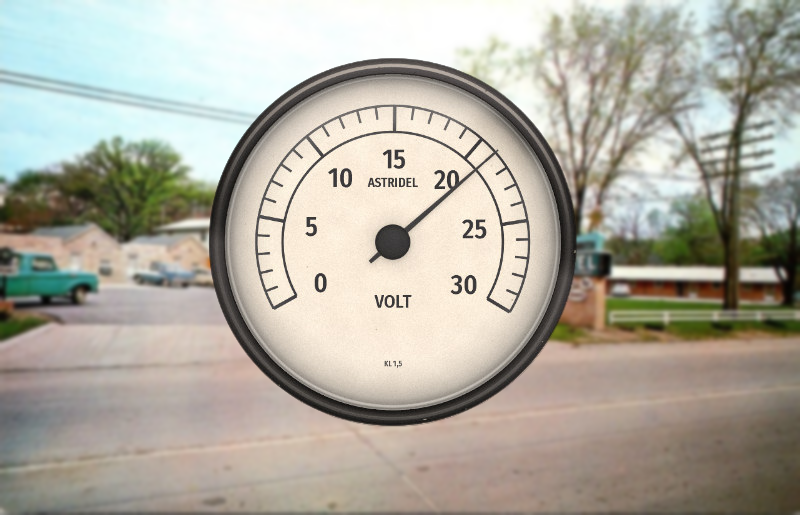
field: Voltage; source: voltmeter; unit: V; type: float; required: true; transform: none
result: 21 V
